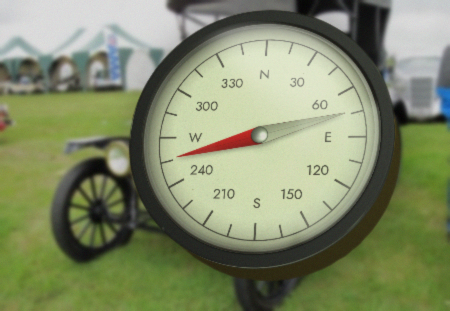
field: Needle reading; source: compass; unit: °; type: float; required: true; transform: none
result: 255 °
